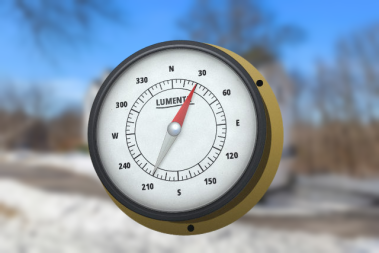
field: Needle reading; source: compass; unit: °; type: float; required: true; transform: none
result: 30 °
